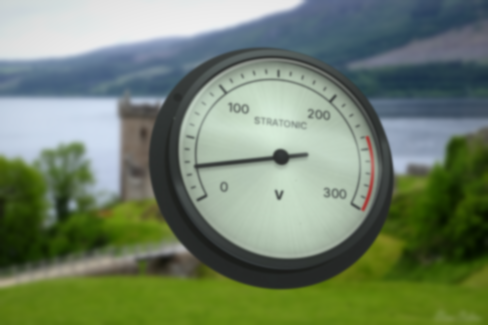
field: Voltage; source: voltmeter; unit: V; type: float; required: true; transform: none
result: 25 V
